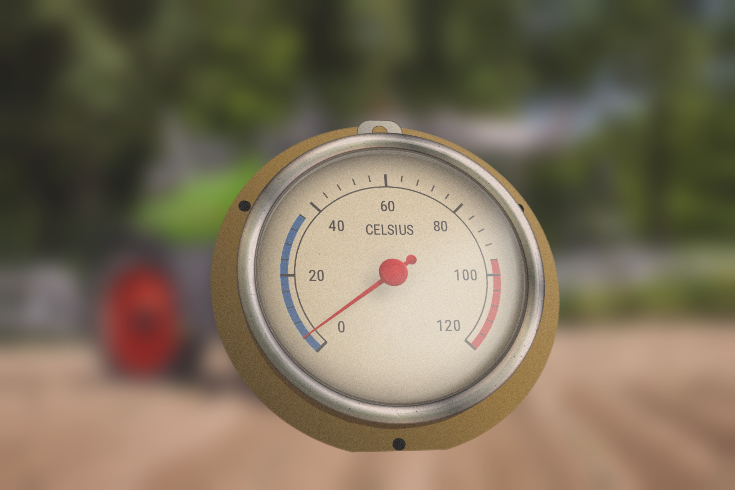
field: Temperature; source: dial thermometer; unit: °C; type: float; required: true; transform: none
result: 4 °C
